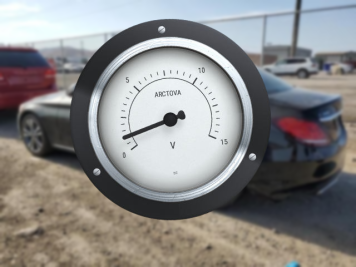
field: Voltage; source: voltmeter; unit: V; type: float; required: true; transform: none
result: 1 V
